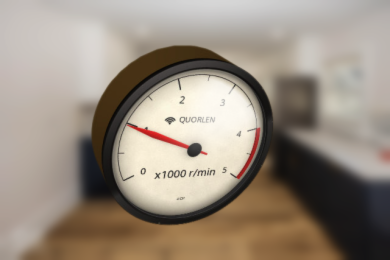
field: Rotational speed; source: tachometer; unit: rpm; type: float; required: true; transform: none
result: 1000 rpm
